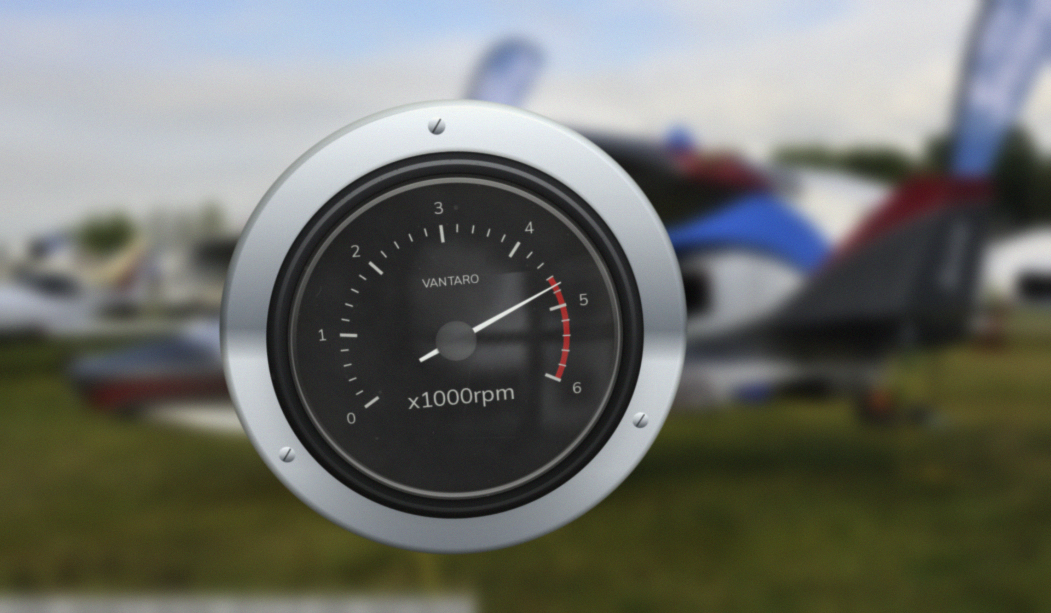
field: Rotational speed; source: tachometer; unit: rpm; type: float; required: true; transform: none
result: 4700 rpm
